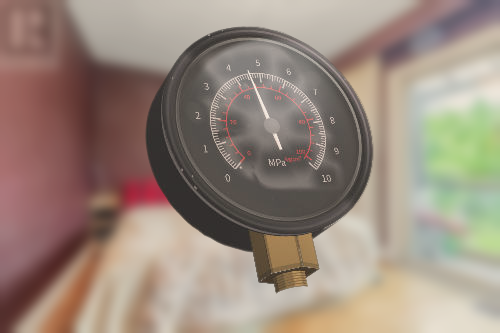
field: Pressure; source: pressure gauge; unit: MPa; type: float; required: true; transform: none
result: 4.5 MPa
